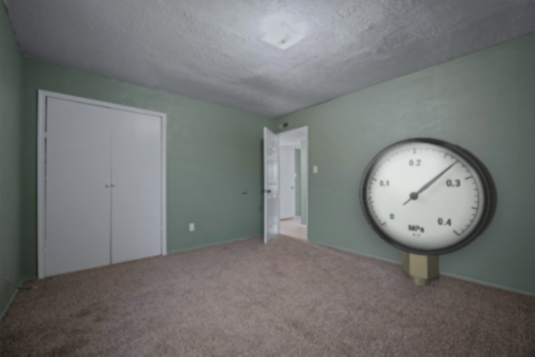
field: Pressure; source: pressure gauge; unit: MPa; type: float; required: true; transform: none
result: 0.27 MPa
